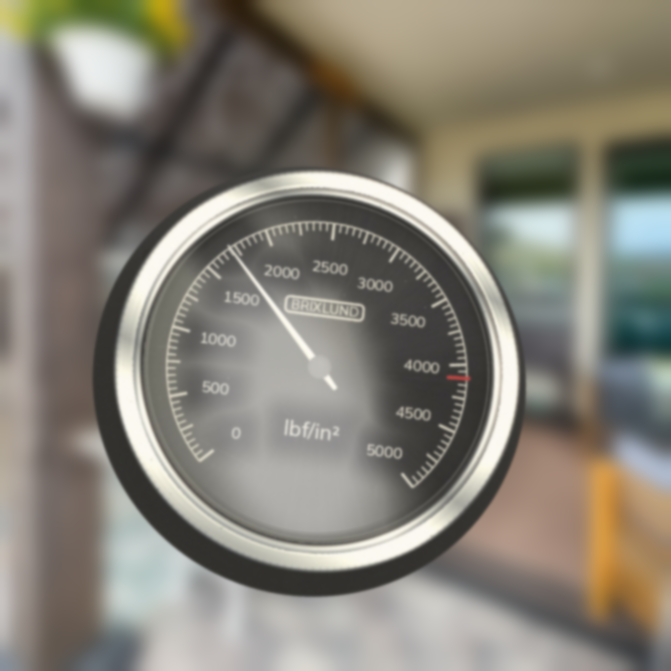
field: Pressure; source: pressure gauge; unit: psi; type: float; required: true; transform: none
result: 1700 psi
